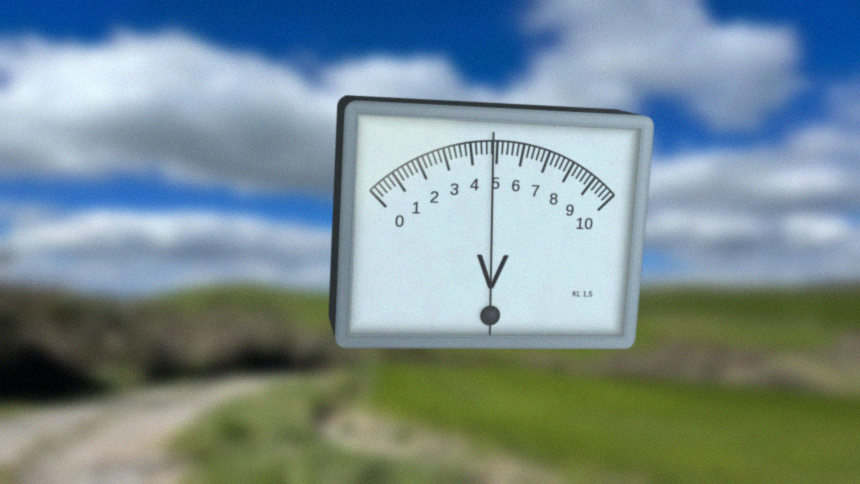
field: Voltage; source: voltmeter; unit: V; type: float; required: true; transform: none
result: 4.8 V
